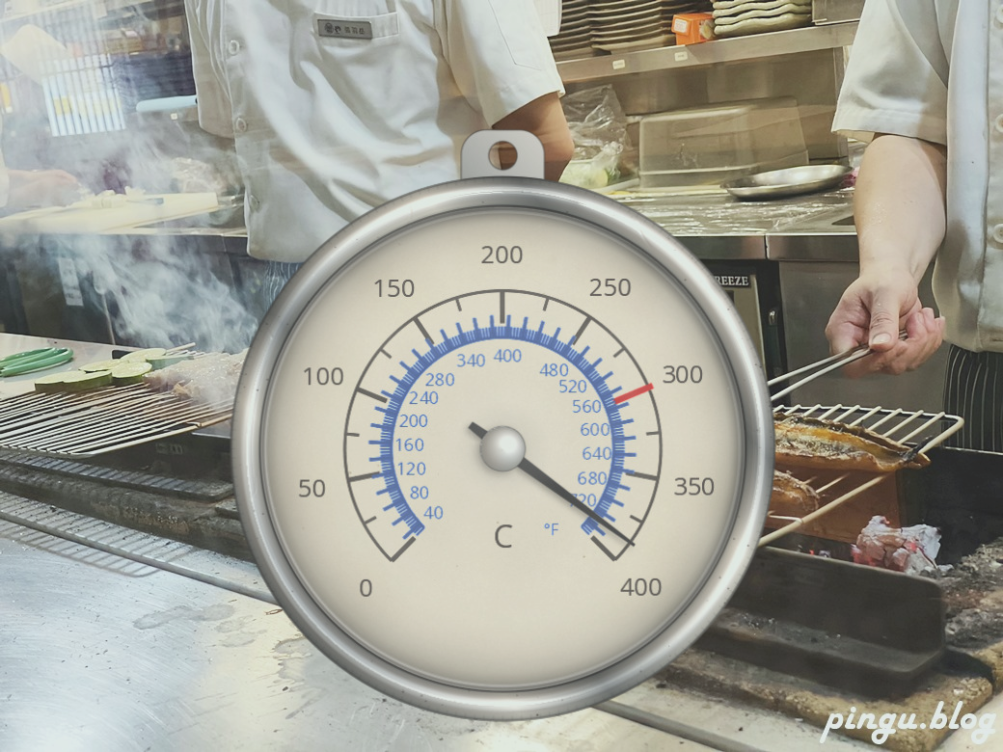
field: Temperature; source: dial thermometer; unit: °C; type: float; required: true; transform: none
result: 387.5 °C
